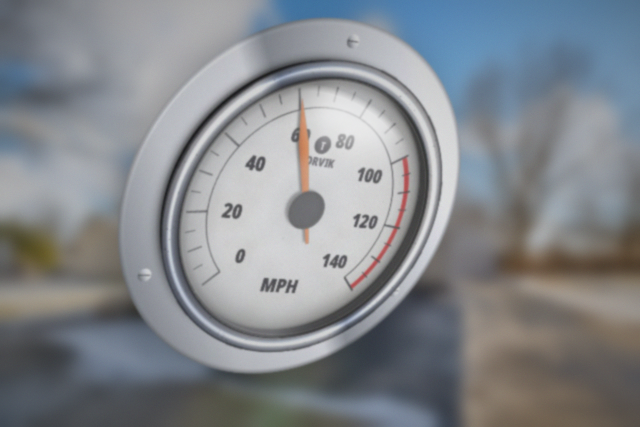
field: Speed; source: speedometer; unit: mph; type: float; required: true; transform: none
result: 60 mph
